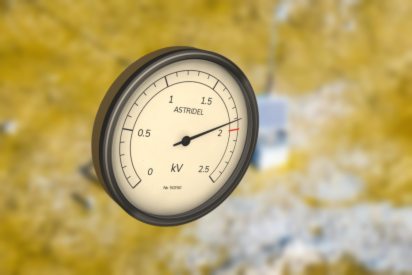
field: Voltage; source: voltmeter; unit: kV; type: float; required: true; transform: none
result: 1.9 kV
